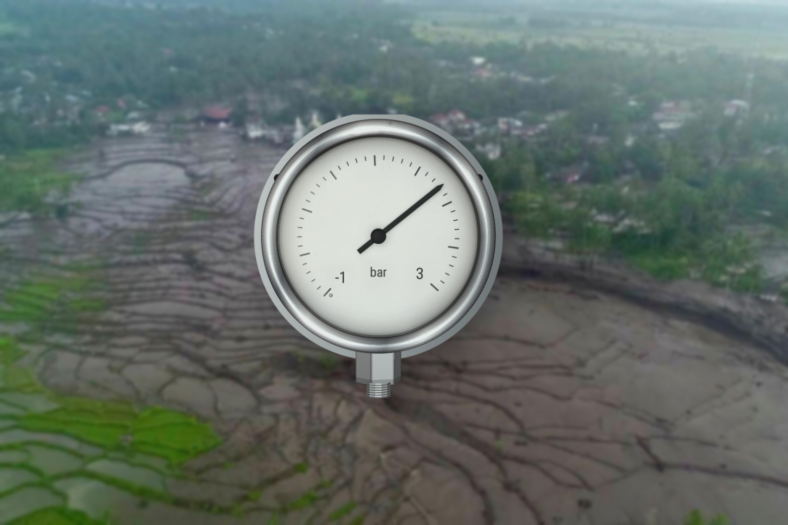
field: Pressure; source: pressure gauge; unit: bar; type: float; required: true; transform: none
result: 1.8 bar
